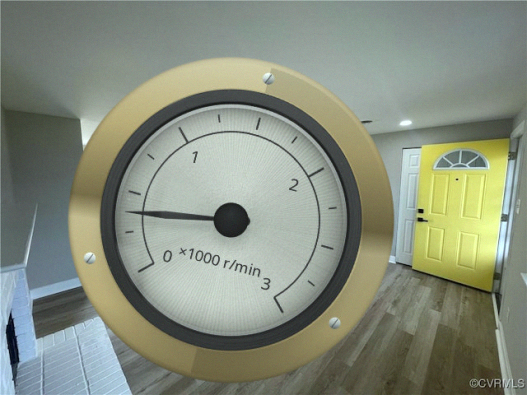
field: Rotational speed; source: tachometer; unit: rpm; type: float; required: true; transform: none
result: 375 rpm
